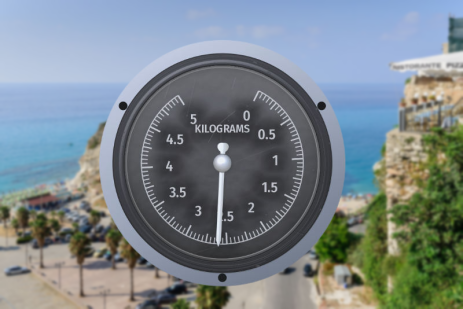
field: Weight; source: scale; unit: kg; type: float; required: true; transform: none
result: 2.6 kg
